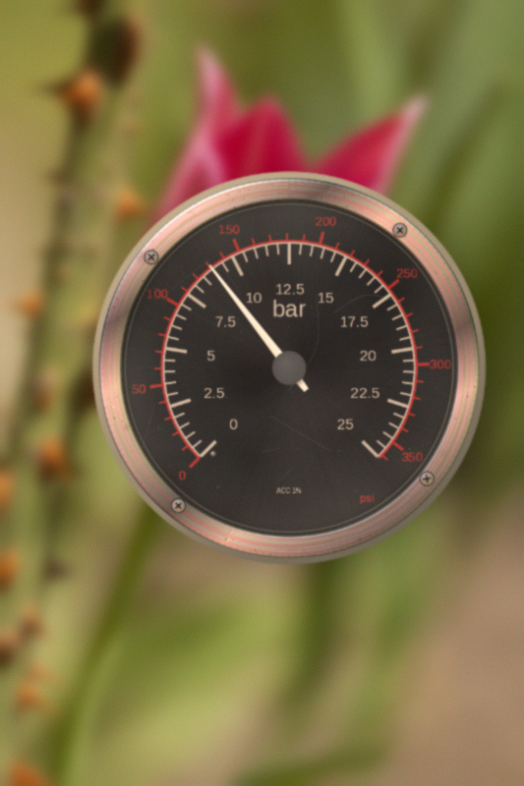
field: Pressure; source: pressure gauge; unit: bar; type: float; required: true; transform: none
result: 9 bar
